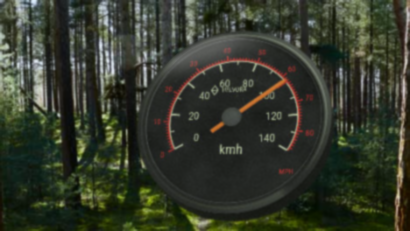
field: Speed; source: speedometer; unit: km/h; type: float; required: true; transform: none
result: 100 km/h
